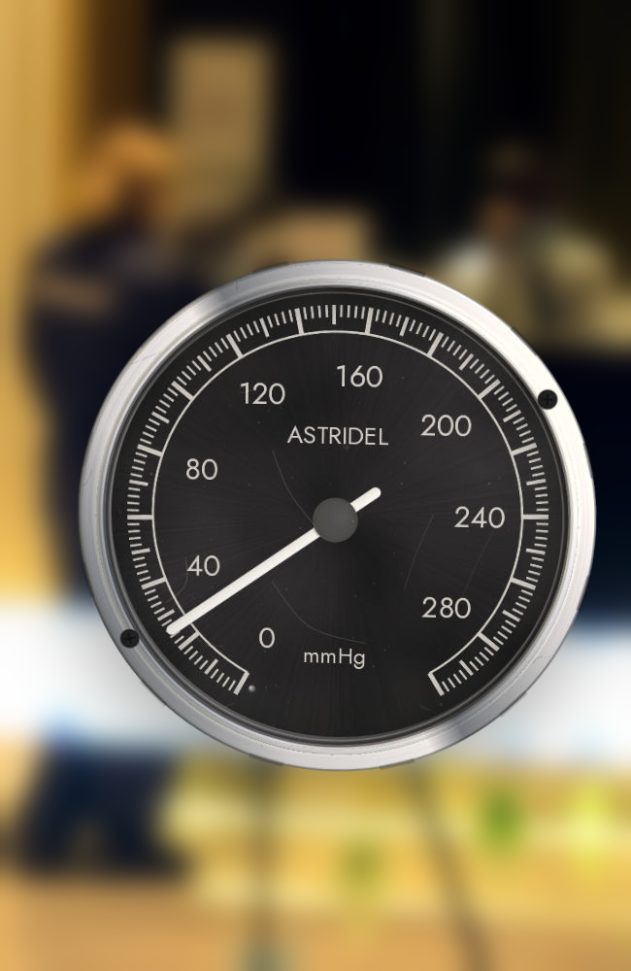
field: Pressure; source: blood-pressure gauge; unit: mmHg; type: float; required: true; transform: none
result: 26 mmHg
